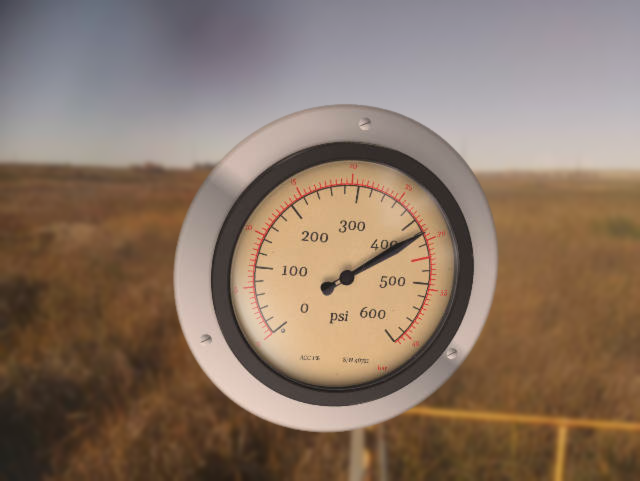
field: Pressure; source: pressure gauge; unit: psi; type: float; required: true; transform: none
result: 420 psi
